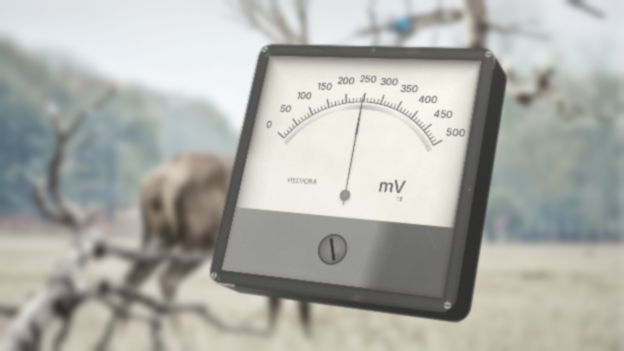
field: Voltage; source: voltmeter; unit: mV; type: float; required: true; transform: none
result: 250 mV
